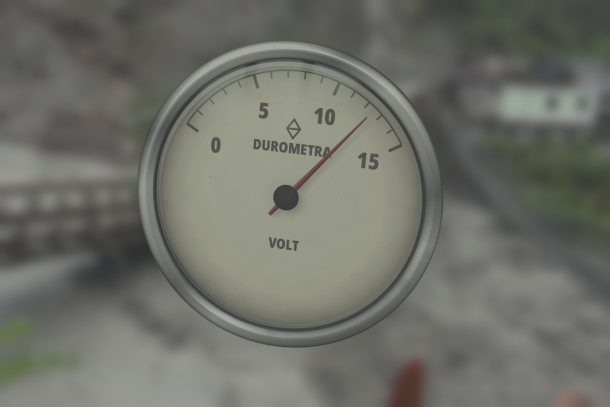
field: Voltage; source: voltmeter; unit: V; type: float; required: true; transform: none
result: 12.5 V
